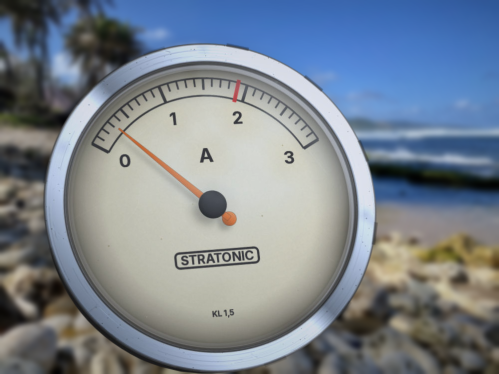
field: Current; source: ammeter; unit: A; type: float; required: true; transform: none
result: 0.3 A
